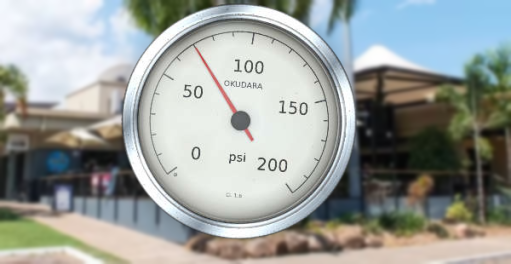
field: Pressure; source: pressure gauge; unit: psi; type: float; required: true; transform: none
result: 70 psi
